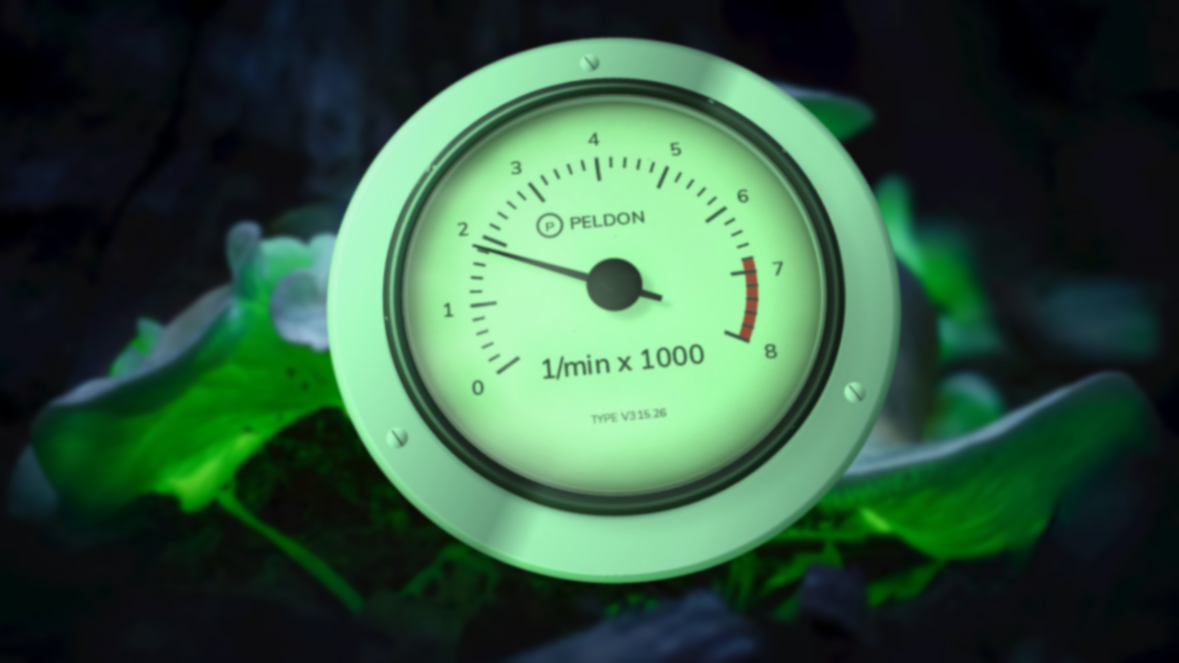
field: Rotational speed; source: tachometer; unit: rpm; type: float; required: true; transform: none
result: 1800 rpm
